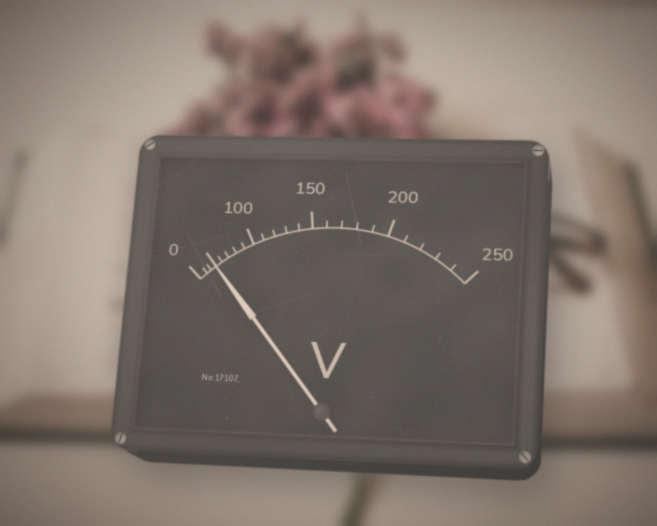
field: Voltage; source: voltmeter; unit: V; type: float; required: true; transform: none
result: 50 V
